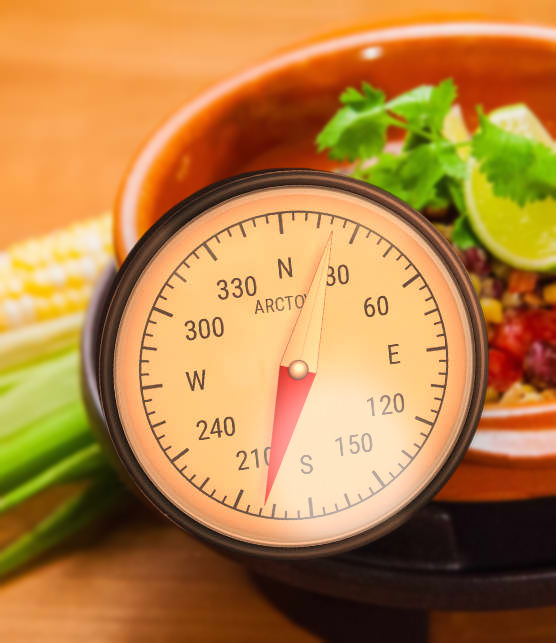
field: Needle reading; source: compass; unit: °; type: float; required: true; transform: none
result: 200 °
